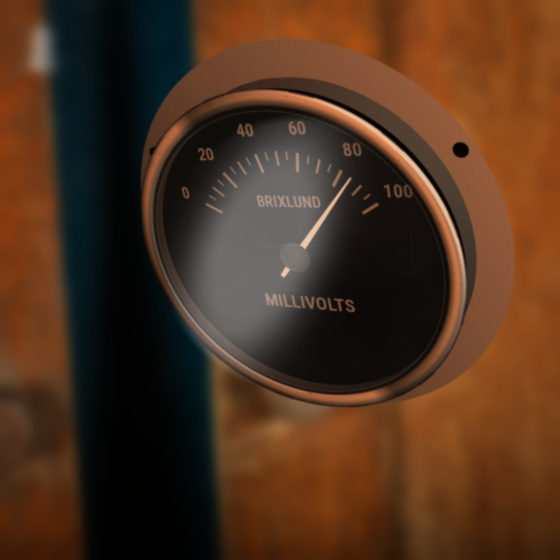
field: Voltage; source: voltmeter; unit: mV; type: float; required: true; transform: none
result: 85 mV
